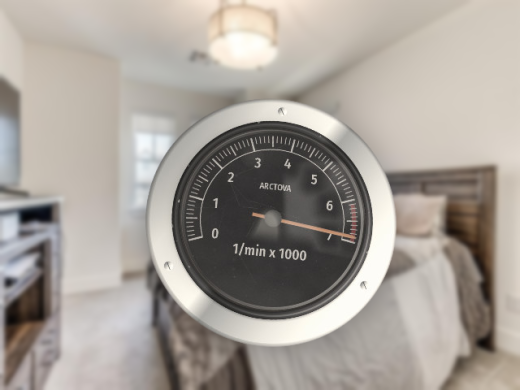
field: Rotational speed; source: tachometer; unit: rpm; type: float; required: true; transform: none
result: 6900 rpm
